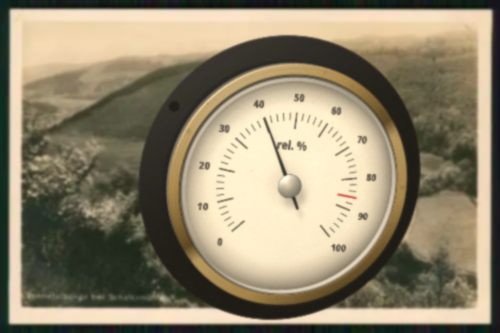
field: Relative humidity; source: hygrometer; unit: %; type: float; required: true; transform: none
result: 40 %
